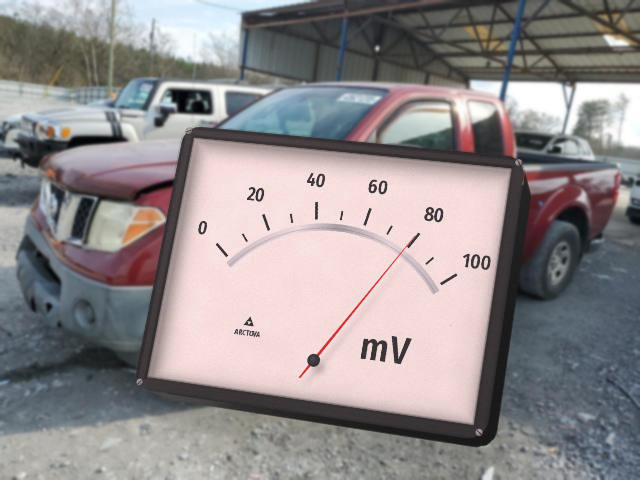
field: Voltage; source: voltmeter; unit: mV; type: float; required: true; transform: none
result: 80 mV
